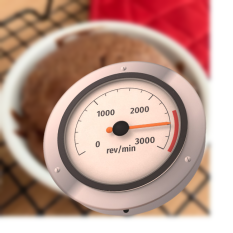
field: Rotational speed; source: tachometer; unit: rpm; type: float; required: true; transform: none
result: 2600 rpm
